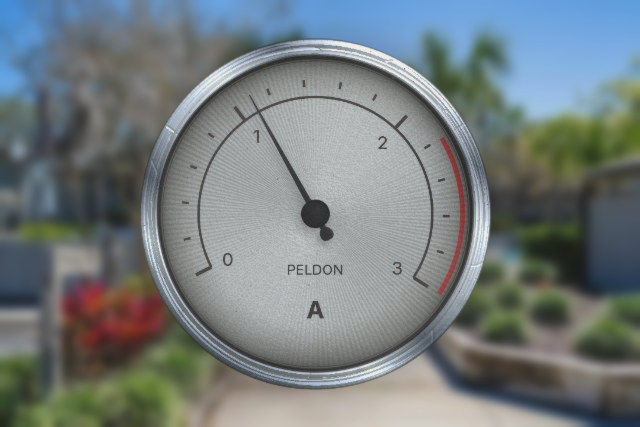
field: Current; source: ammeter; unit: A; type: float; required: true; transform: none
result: 1.1 A
